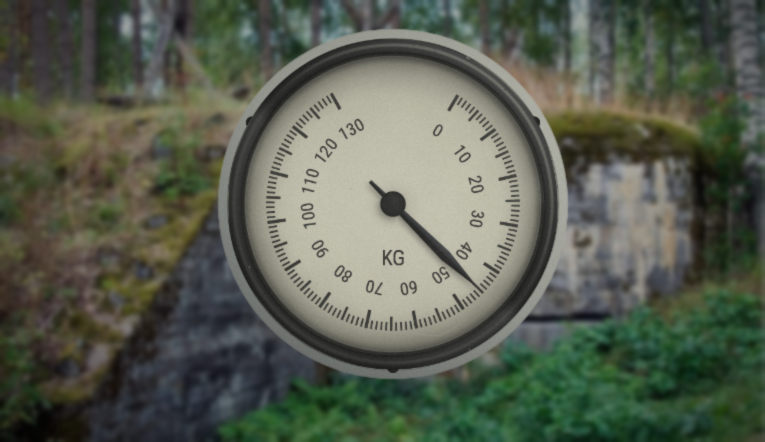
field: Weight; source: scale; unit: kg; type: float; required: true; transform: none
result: 45 kg
